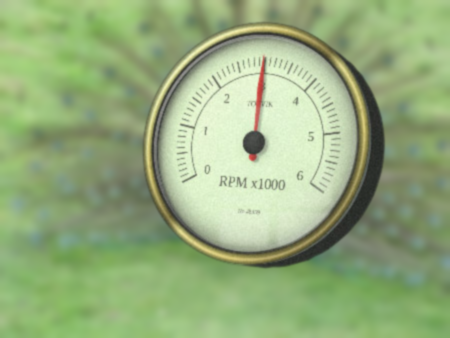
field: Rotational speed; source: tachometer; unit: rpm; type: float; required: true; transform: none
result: 3000 rpm
